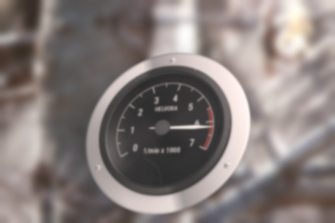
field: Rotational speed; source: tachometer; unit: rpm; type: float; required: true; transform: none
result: 6250 rpm
